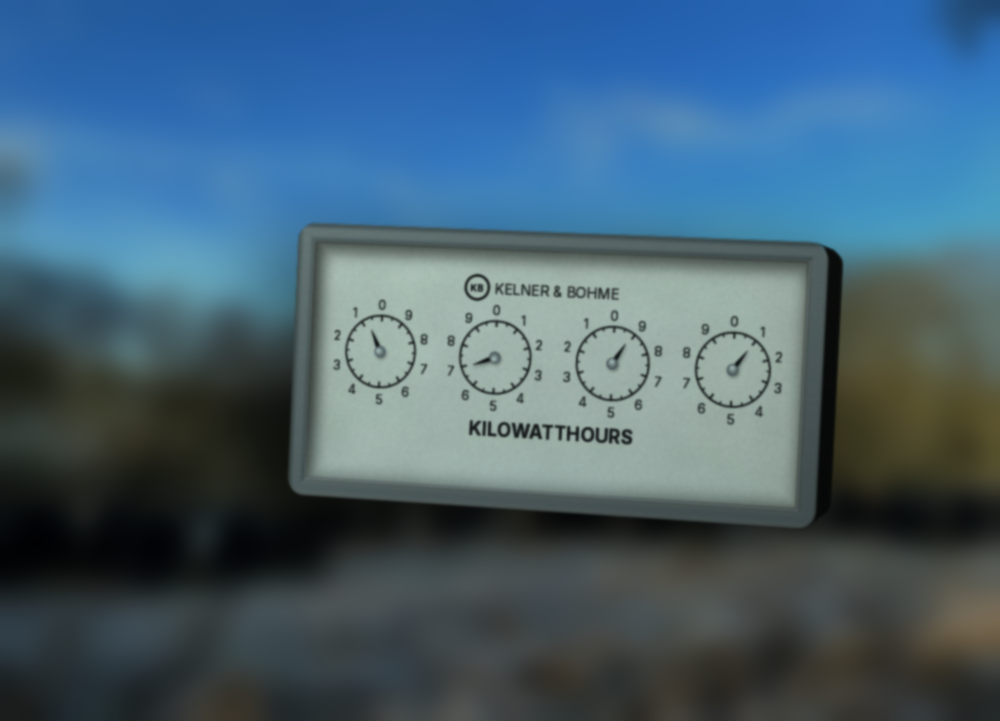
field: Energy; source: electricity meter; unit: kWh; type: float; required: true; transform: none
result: 691 kWh
